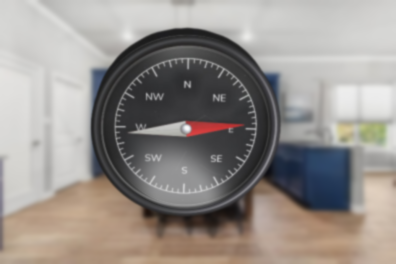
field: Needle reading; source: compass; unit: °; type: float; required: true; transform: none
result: 85 °
